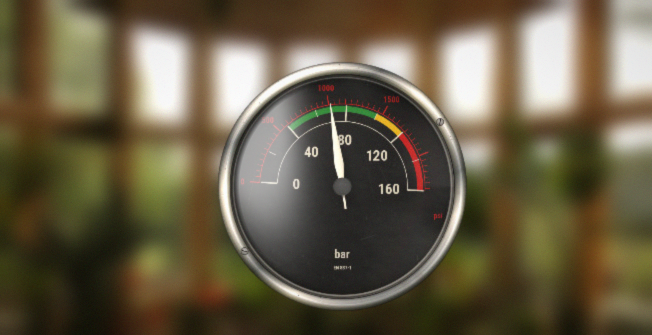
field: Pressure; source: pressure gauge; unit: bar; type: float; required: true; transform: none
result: 70 bar
